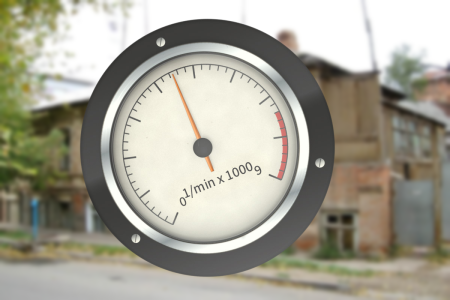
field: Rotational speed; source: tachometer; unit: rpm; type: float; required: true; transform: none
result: 4500 rpm
